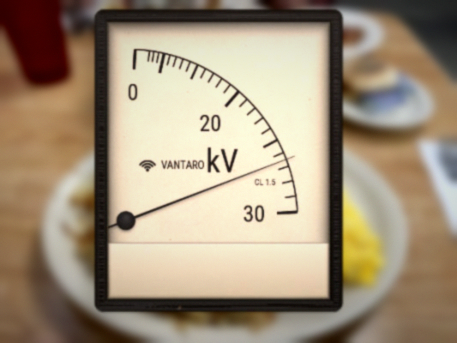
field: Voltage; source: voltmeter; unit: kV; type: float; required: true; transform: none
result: 26.5 kV
